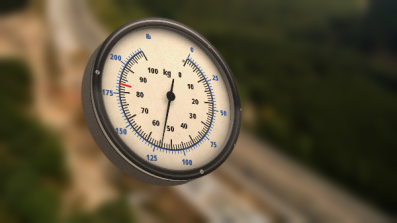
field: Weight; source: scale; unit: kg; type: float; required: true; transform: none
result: 55 kg
